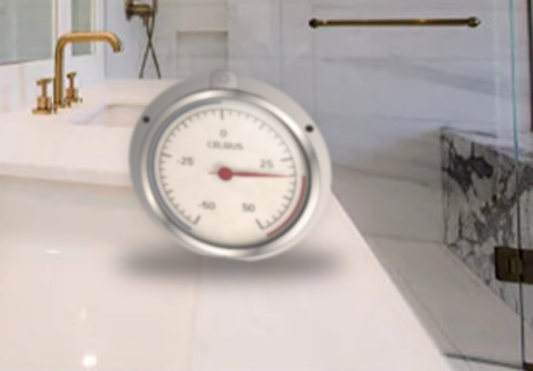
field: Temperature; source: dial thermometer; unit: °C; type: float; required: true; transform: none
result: 30 °C
